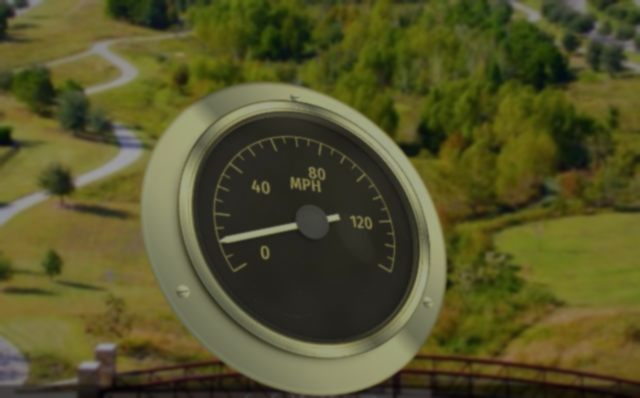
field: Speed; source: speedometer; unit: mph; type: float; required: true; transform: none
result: 10 mph
